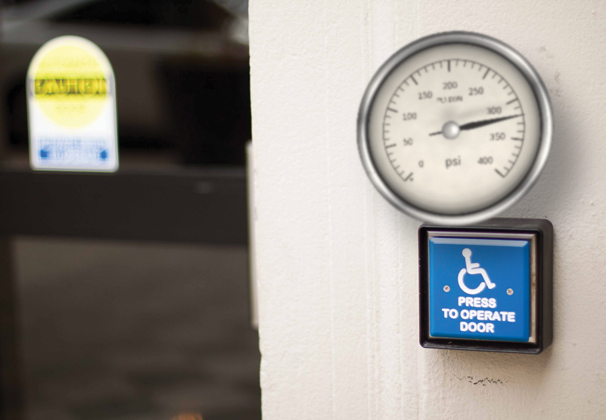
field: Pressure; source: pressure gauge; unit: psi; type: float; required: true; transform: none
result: 320 psi
